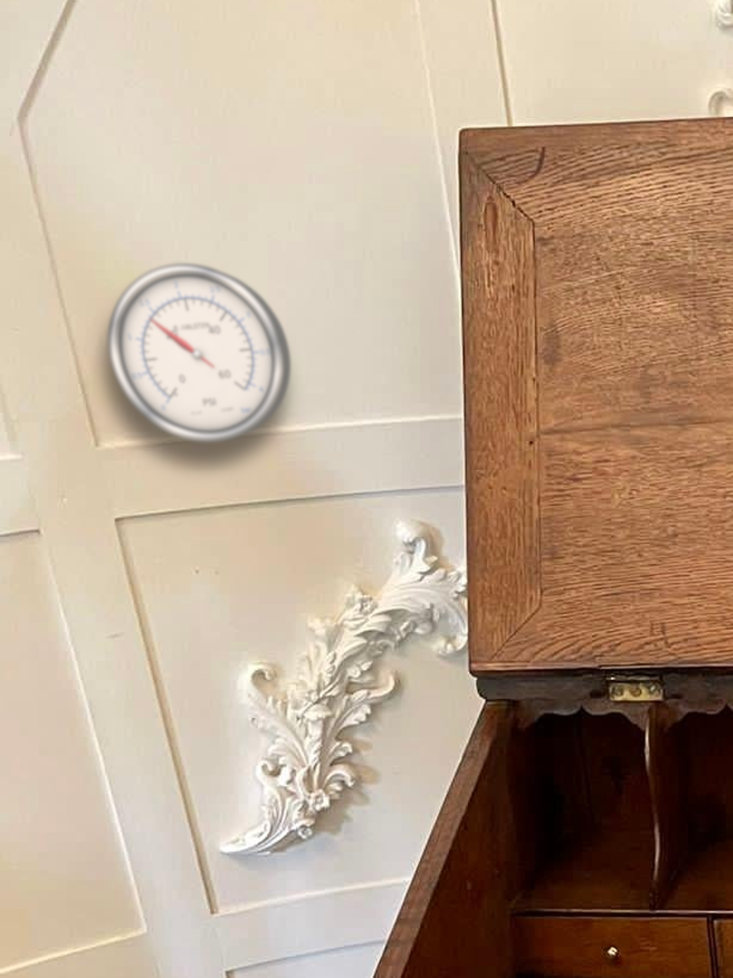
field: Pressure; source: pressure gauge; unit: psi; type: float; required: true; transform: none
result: 20 psi
